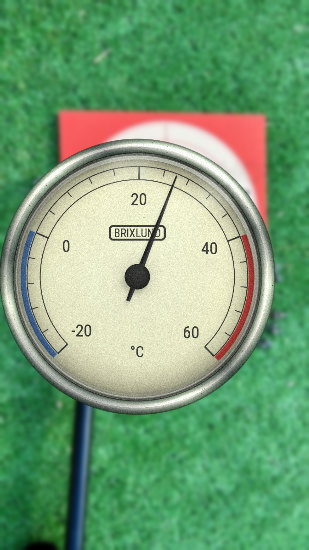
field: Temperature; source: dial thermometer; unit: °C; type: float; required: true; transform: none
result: 26 °C
